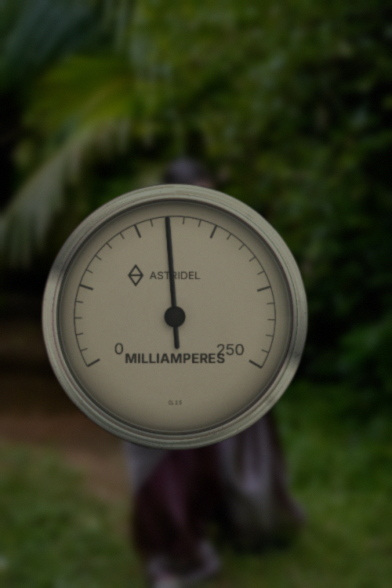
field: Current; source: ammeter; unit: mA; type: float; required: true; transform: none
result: 120 mA
